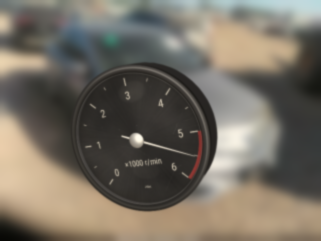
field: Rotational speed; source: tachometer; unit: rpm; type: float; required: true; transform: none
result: 5500 rpm
